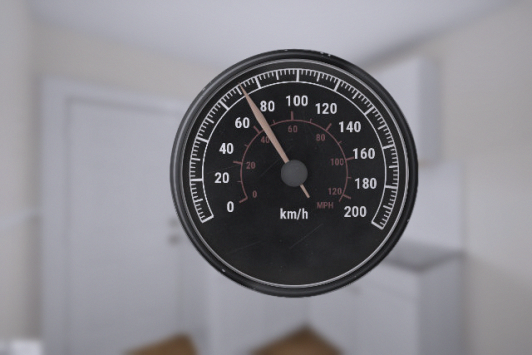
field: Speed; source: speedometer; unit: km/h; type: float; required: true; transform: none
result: 72 km/h
